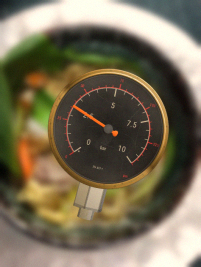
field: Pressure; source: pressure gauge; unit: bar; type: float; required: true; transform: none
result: 2.5 bar
